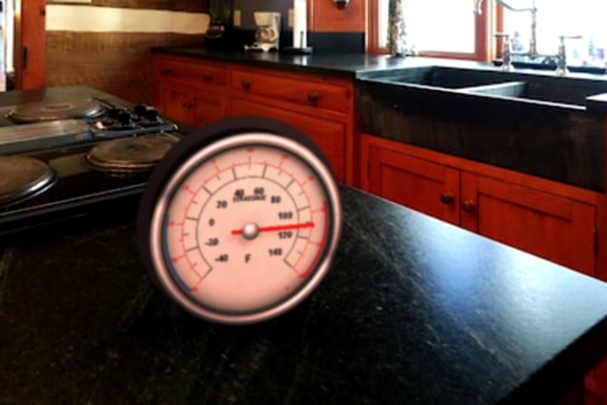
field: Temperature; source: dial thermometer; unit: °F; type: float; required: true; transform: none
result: 110 °F
